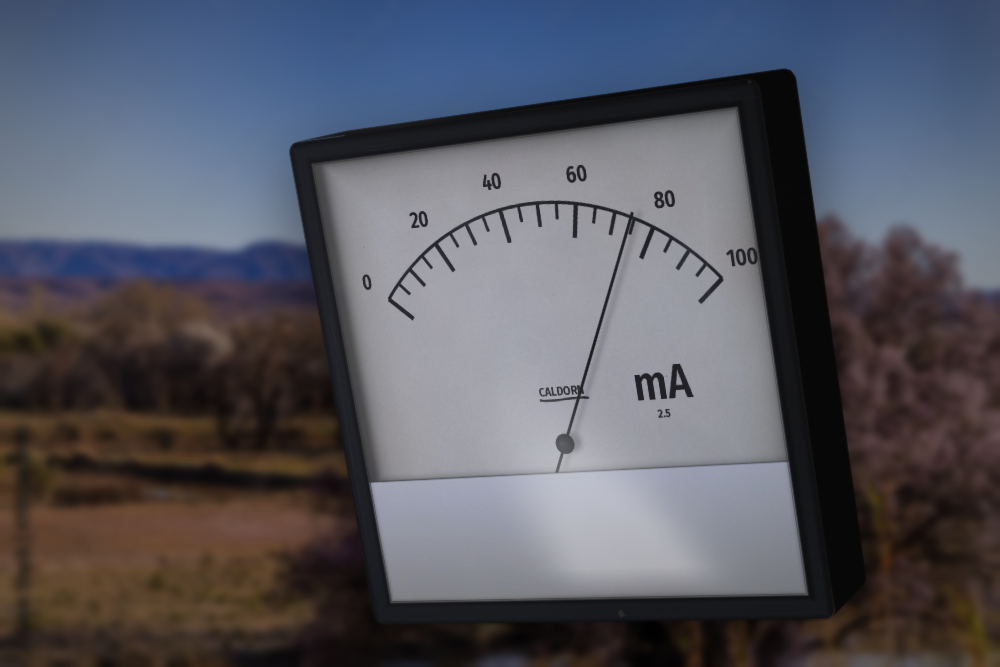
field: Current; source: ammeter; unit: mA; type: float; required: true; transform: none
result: 75 mA
